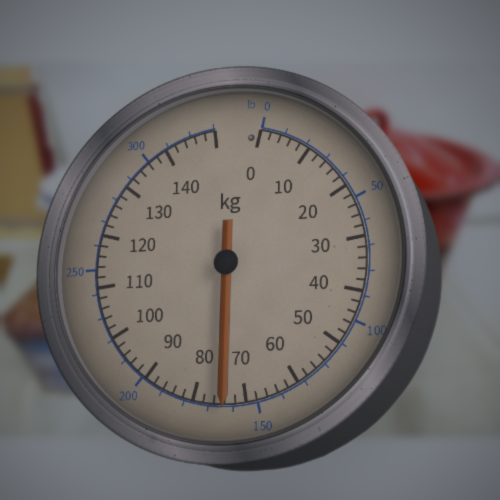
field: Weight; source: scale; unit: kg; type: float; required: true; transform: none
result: 74 kg
